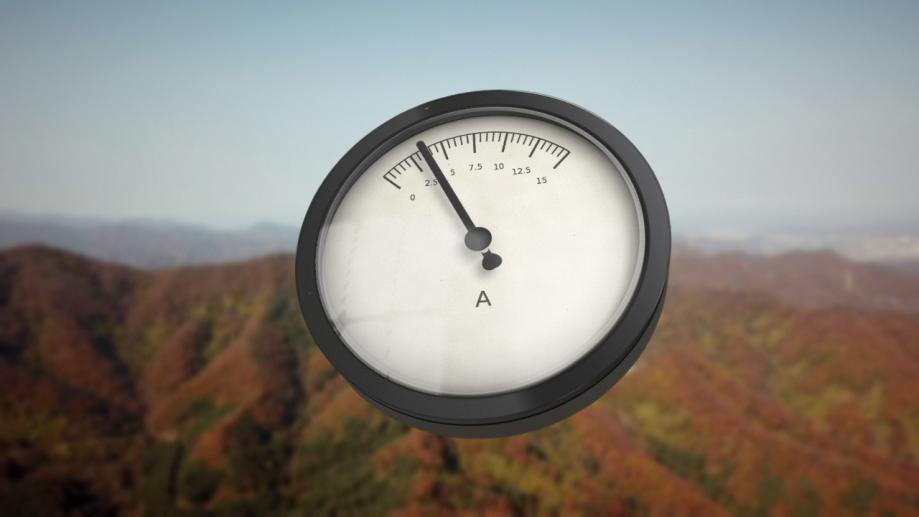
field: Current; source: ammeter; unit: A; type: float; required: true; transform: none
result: 3.5 A
